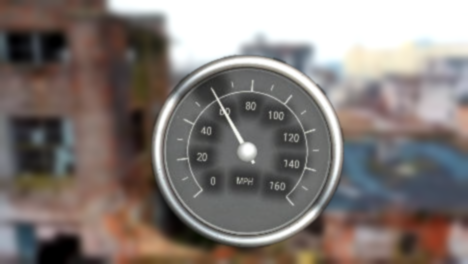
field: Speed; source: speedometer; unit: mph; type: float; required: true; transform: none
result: 60 mph
